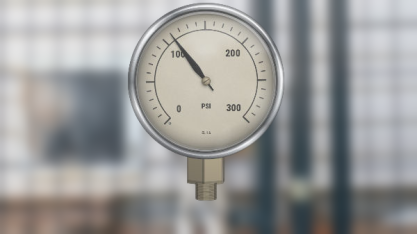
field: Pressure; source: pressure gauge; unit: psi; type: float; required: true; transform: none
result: 110 psi
